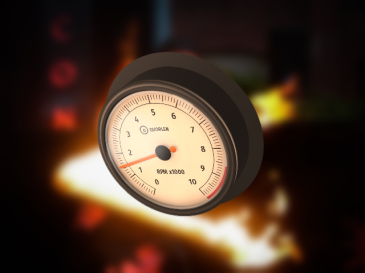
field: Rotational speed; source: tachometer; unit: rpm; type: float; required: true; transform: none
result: 1500 rpm
